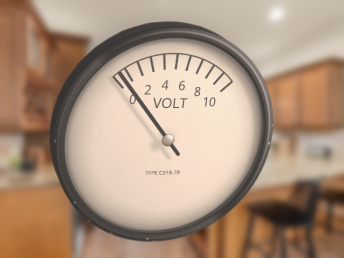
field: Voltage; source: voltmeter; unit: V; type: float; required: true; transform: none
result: 0.5 V
